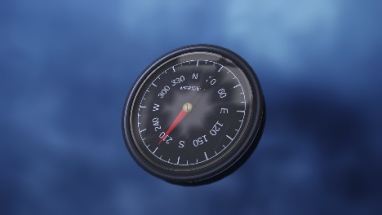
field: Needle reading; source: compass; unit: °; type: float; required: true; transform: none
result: 210 °
